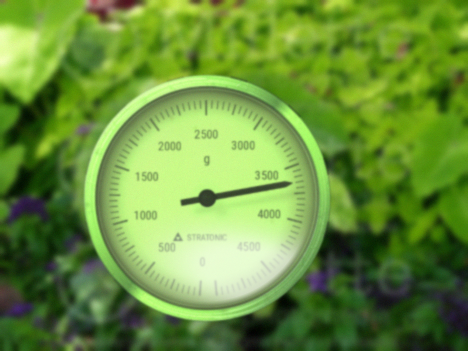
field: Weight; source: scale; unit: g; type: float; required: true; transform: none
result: 3650 g
